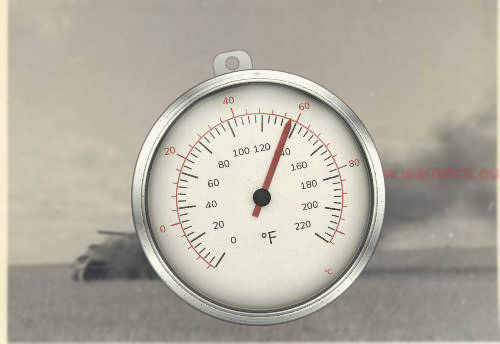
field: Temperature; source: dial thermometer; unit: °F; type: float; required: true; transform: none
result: 136 °F
